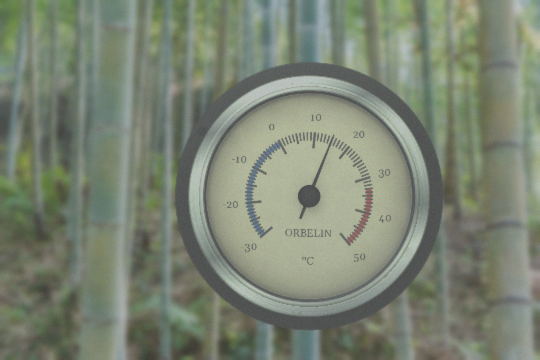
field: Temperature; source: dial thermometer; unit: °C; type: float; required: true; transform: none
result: 15 °C
